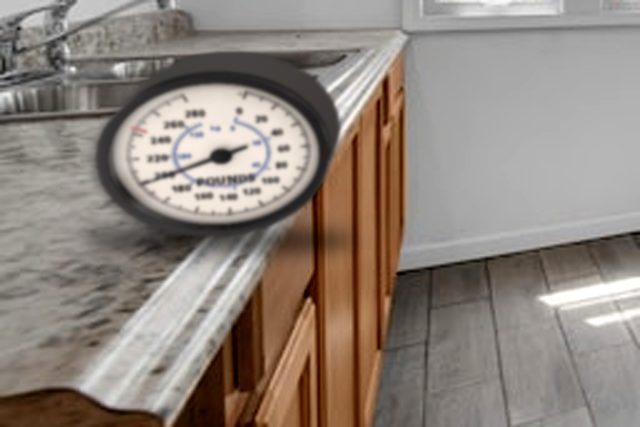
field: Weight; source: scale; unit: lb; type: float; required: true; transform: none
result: 200 lb
